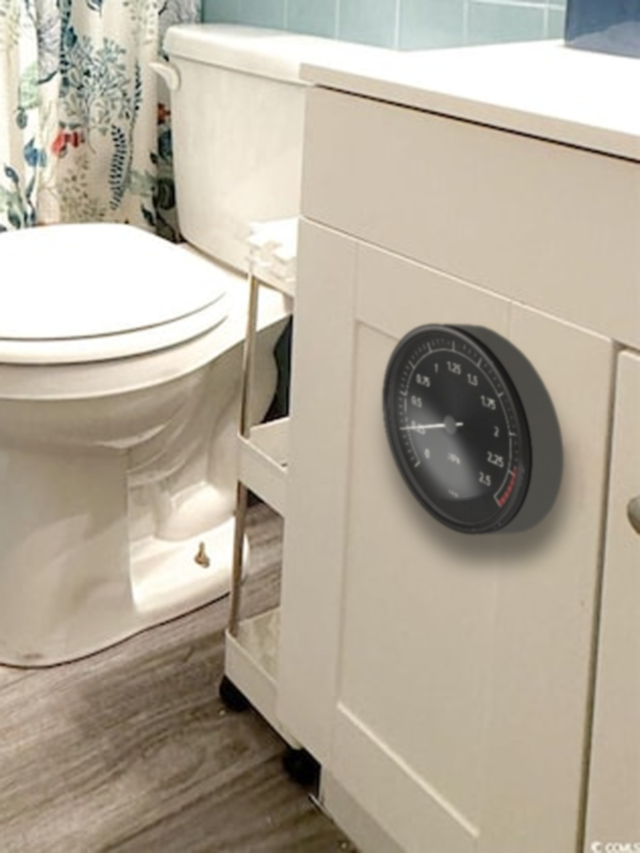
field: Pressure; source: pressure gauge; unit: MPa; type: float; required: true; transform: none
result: 0.25 MPa
